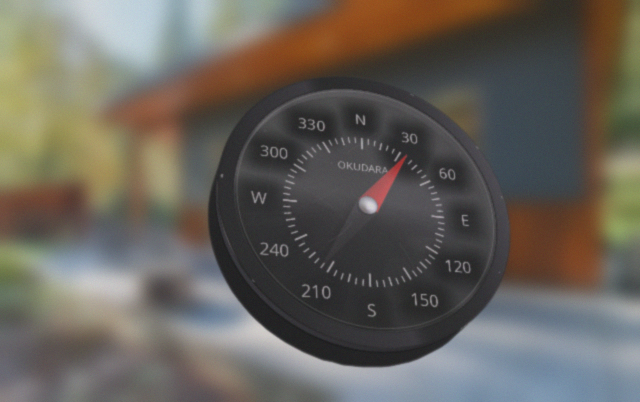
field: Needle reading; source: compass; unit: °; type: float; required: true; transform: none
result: 35 °
